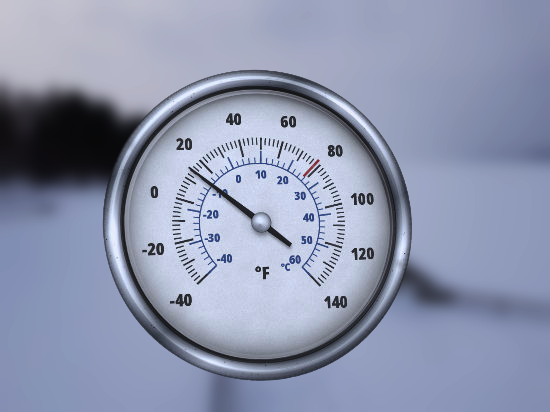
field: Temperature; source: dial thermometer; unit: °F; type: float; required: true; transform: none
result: 14 °F
